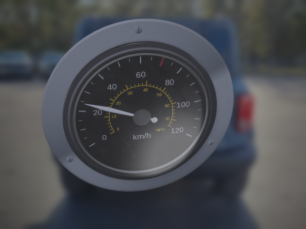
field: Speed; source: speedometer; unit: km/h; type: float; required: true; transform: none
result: 25 km/h
